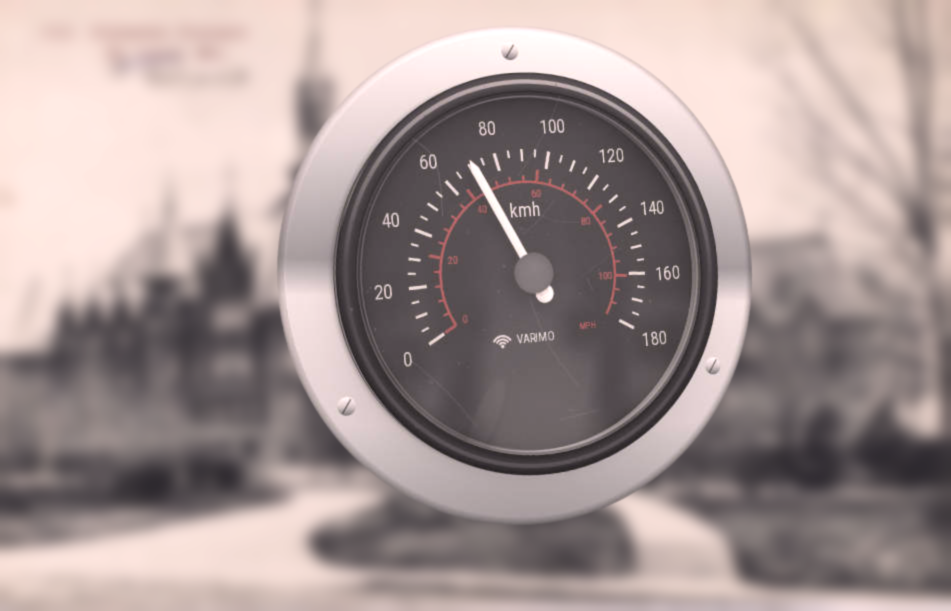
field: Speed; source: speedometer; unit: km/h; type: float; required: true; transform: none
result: 70 km/h
